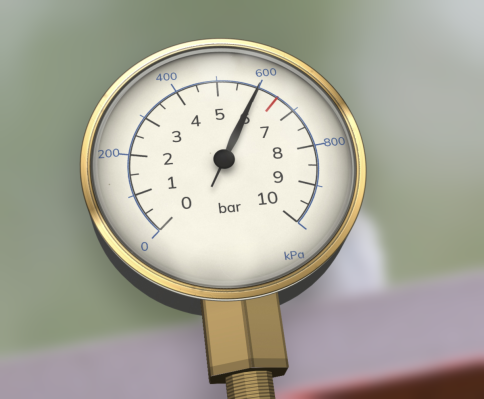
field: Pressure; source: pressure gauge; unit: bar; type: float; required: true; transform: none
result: 6 bar
